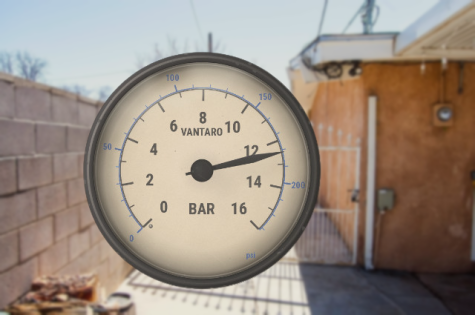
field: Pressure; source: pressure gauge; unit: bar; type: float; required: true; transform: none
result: 12.5 bar
